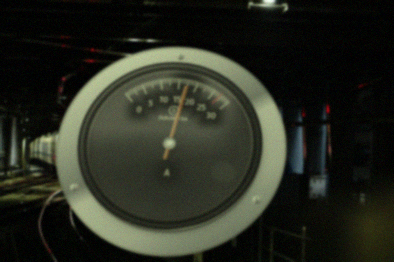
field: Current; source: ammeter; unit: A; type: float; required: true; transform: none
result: 17.5 A
